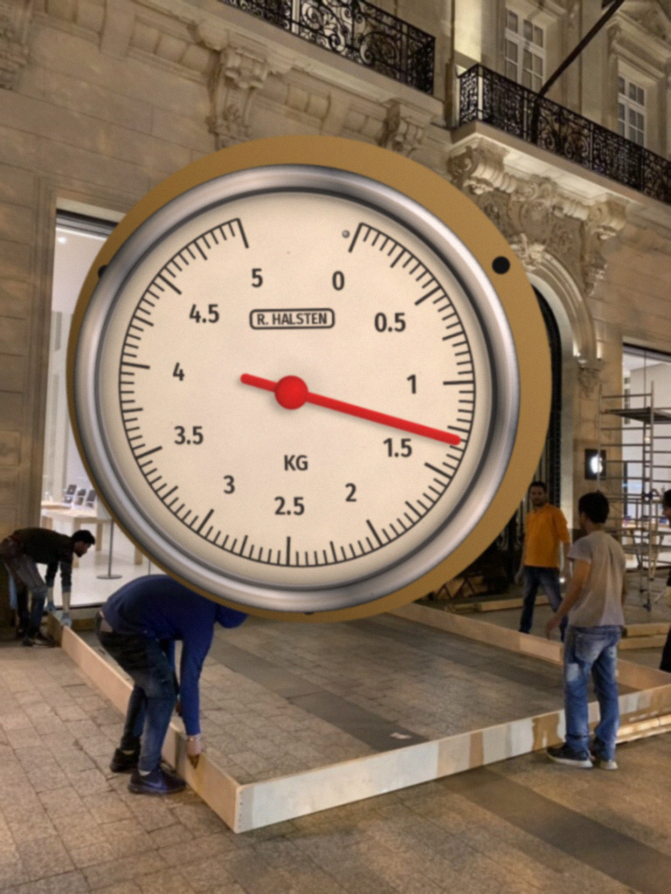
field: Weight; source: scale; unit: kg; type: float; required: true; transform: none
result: 1.3 kg
